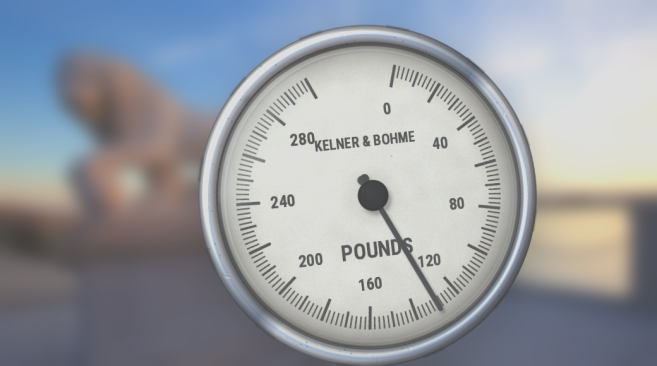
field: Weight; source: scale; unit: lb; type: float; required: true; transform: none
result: 130 lb
